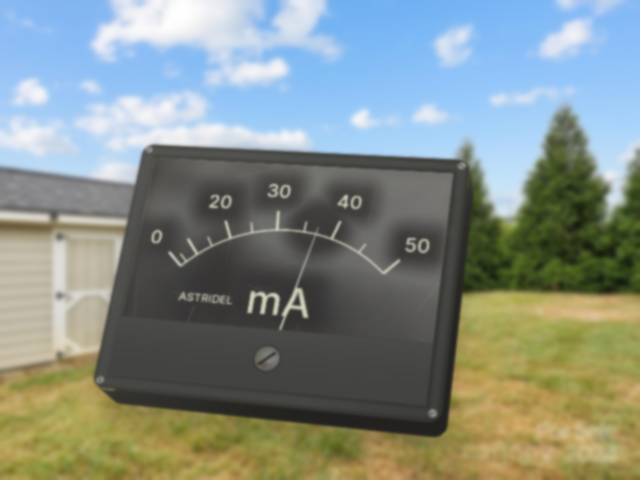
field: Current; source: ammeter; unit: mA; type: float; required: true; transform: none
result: 37.5 mA
